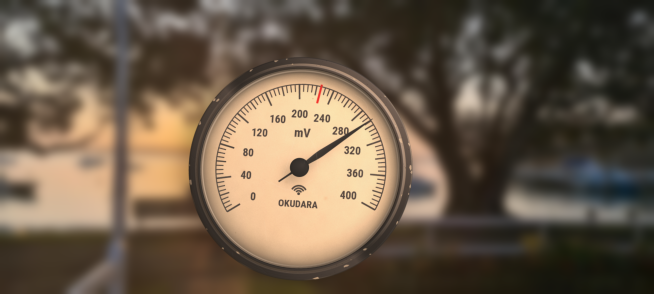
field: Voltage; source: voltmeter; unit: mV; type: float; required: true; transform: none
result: 295 mV
